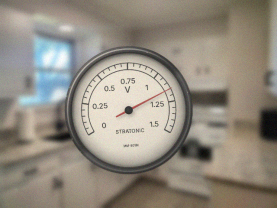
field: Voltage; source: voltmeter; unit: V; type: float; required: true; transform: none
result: 1.15 V
